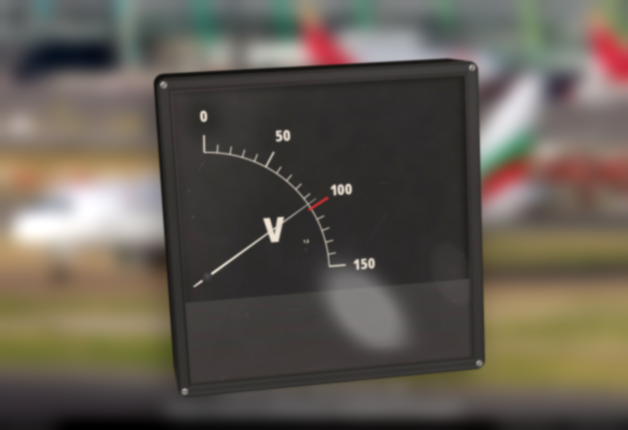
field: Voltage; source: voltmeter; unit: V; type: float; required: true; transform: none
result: 95 V
